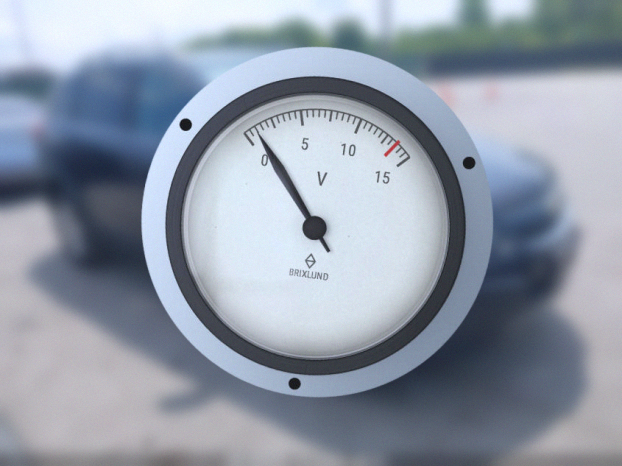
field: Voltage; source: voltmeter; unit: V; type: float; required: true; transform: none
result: 1 V
